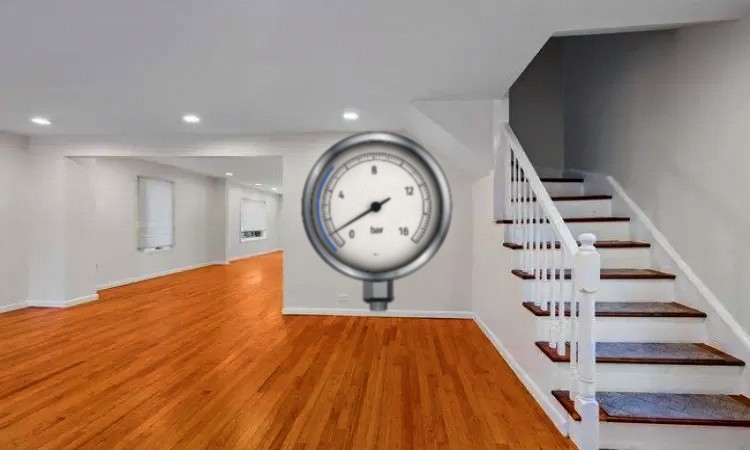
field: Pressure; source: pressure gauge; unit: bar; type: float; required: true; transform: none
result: 1 bar
